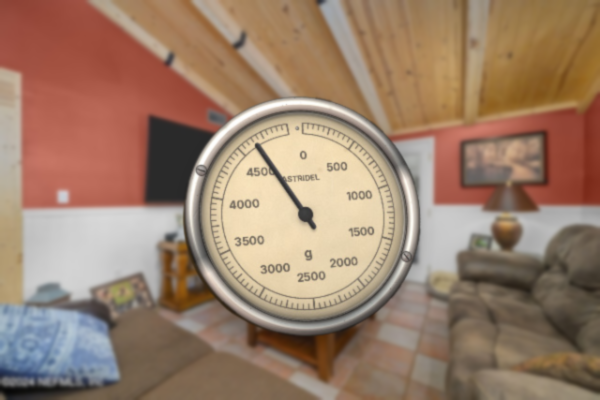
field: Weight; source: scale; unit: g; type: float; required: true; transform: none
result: 4650 g
